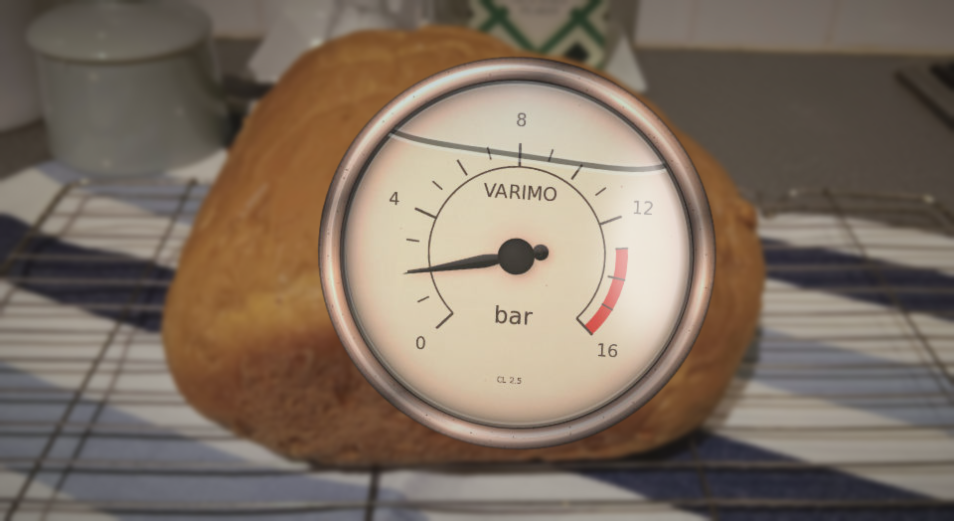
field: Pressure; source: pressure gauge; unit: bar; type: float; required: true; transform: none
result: 2 bar
